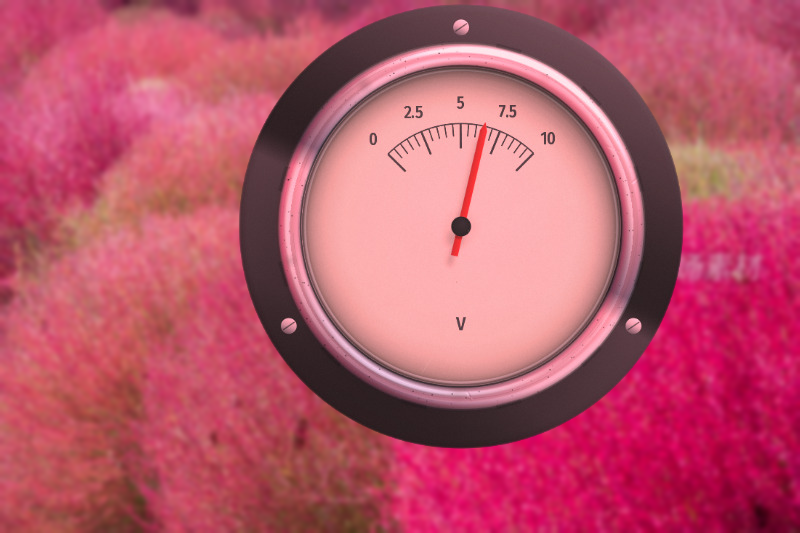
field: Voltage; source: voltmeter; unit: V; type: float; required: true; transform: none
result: 6.5 V
